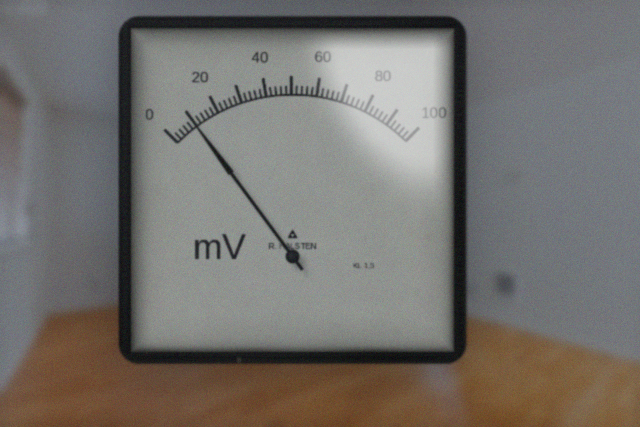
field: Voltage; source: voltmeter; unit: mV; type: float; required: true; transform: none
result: 10 mV
